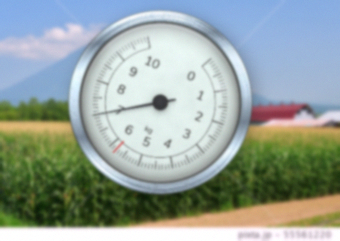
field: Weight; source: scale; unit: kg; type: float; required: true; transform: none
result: 7 kg
